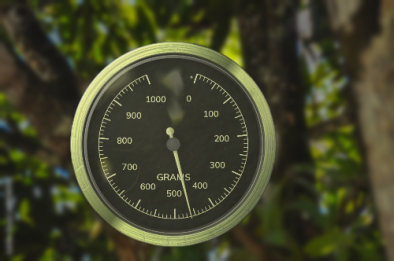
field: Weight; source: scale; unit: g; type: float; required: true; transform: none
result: 460 g
